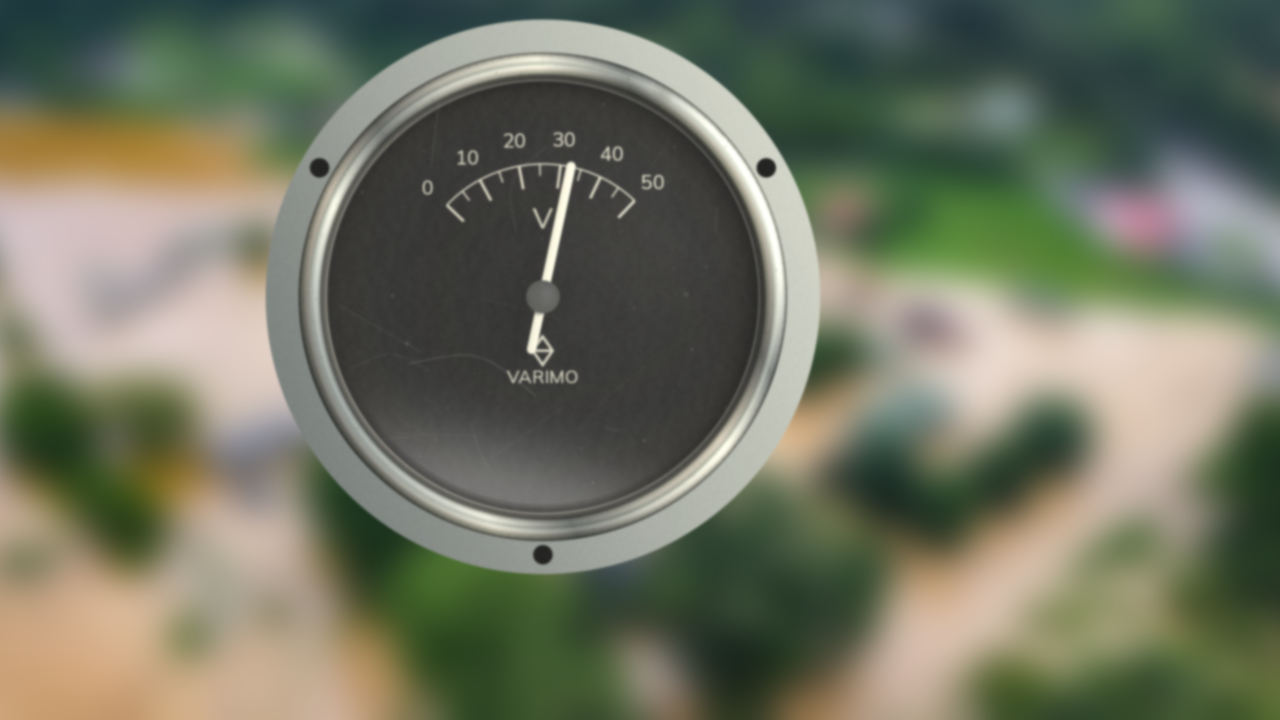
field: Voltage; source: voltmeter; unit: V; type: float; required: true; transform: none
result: 32.5 V
